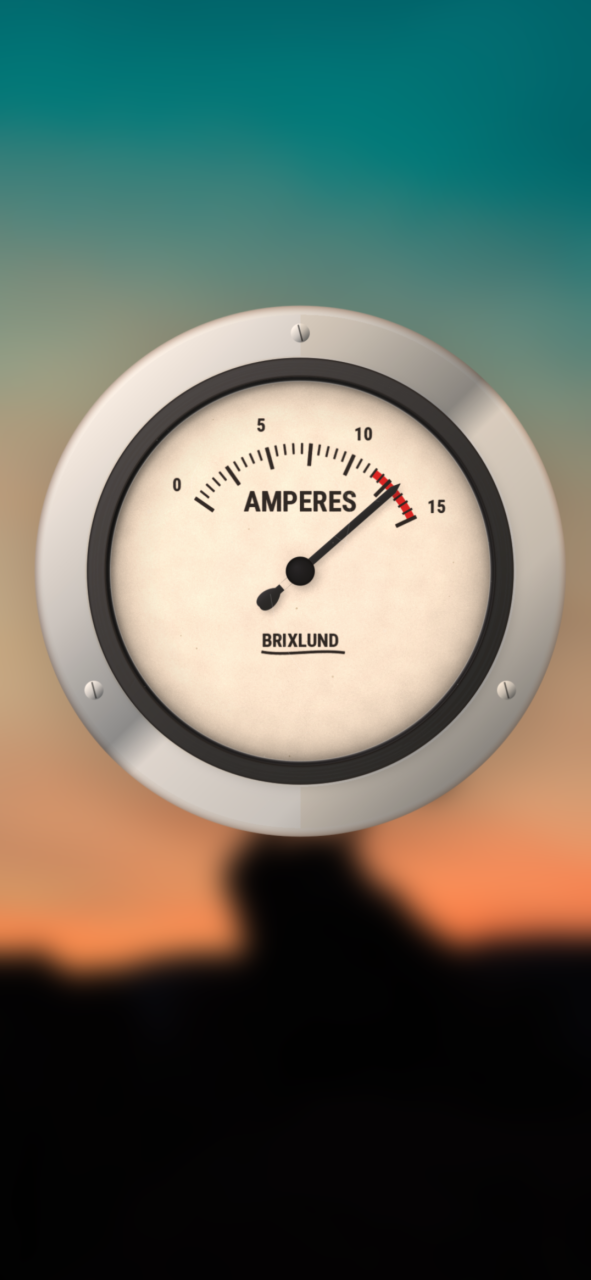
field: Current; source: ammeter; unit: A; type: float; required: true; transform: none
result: 13 A
